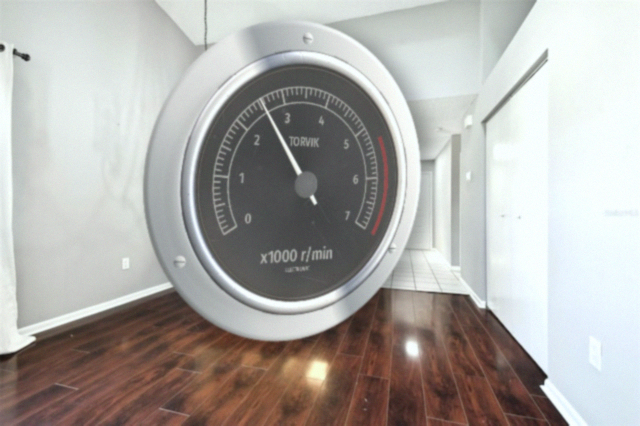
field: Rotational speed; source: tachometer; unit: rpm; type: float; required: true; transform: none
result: 2500 rpm
